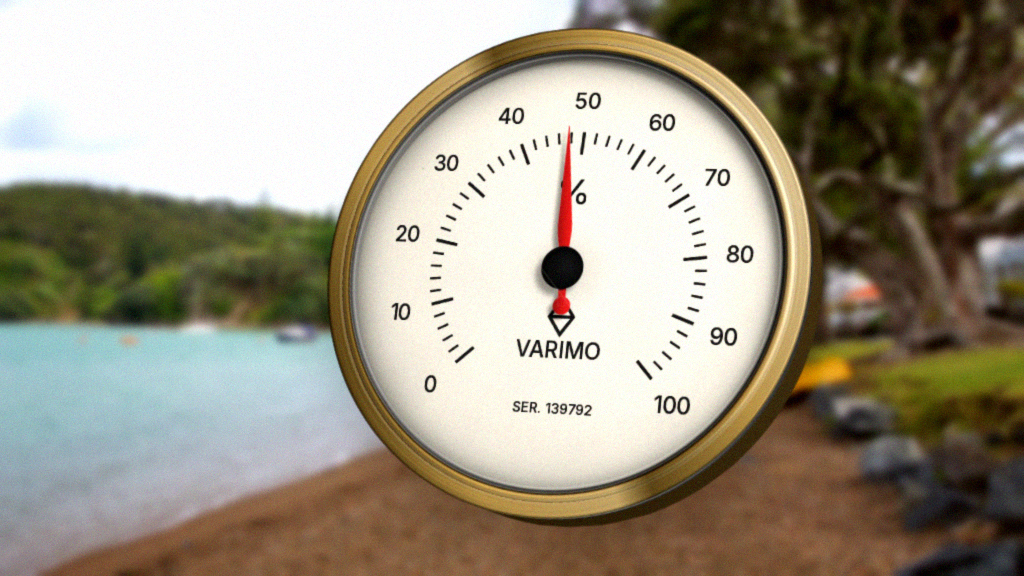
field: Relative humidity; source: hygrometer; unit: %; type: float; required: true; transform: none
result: 48 %
